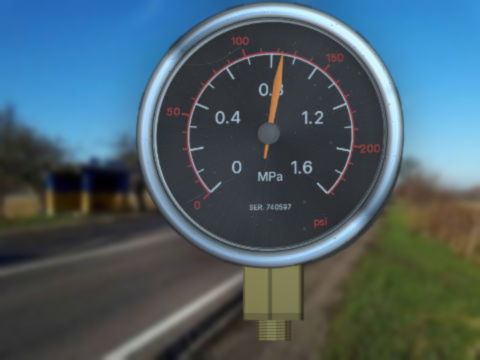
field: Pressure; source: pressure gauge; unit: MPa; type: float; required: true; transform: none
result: 0.85 MPa
